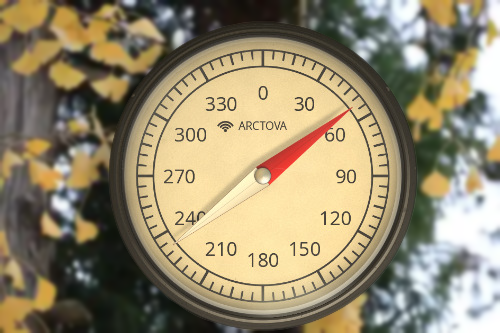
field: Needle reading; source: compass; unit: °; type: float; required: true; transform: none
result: 52.5 °
